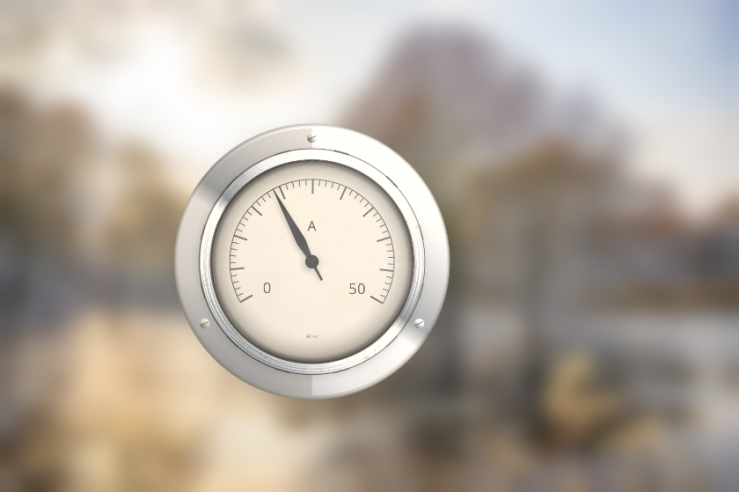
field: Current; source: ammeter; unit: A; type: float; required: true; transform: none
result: 19 A
